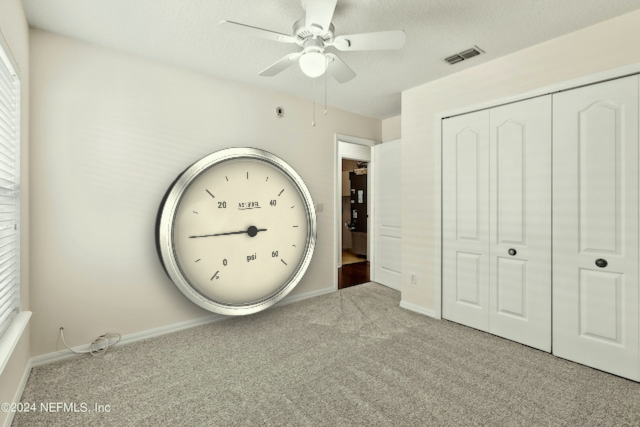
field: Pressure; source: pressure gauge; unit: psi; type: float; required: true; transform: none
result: 10 psi
